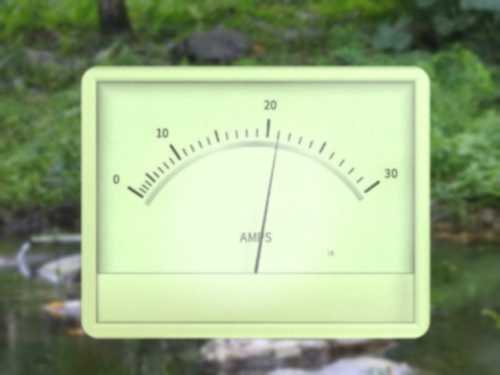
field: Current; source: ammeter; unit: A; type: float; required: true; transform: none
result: 21 A
